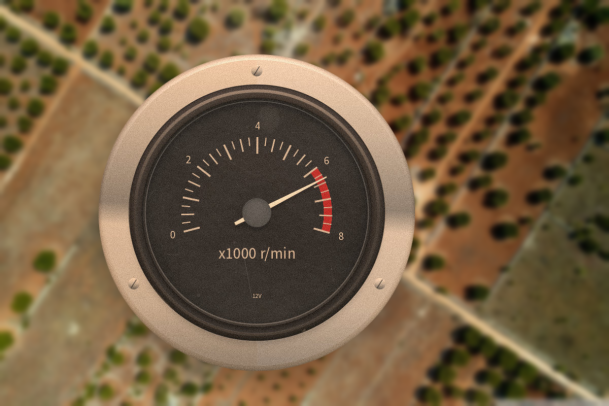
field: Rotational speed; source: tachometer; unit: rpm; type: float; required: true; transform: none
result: 6375 rpm
